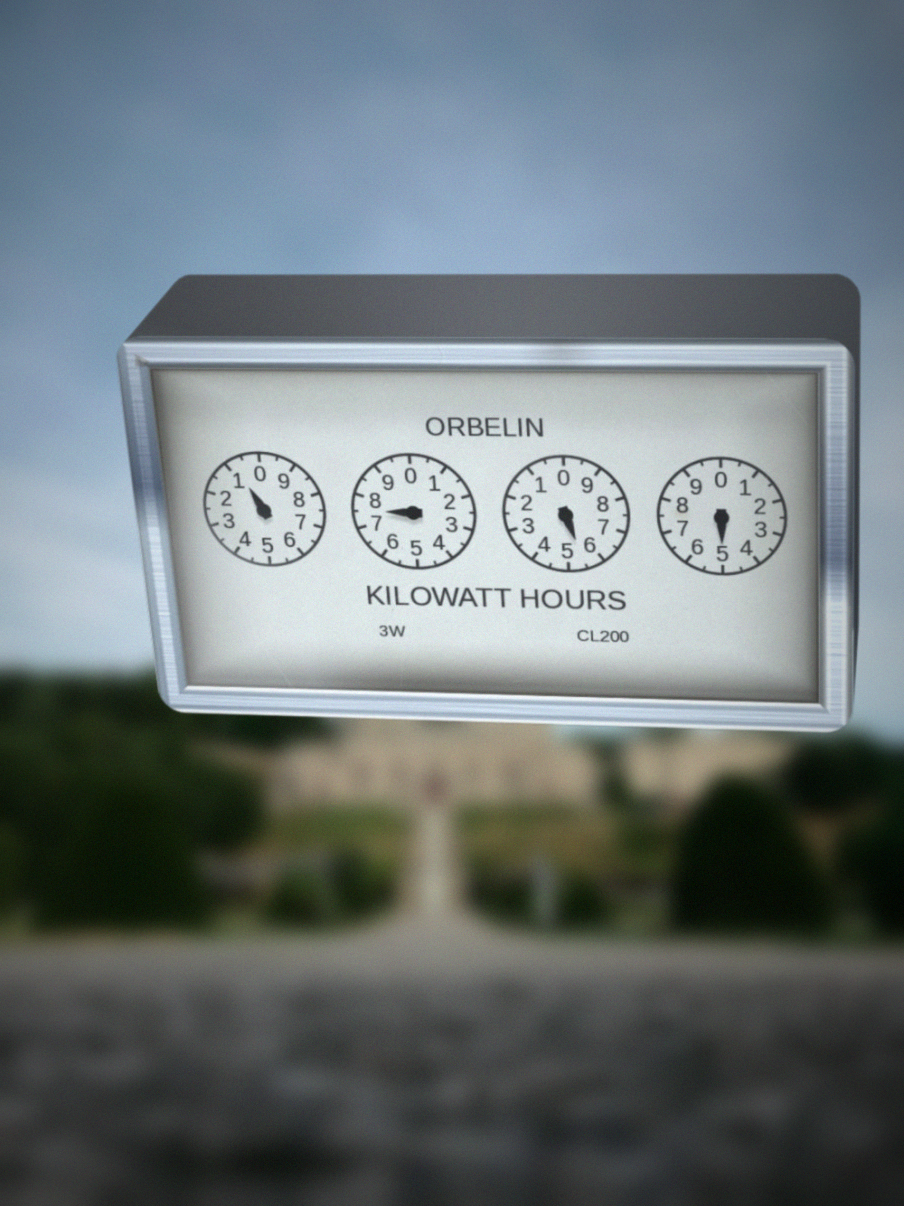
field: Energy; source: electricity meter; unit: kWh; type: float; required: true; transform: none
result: 755 kWh
